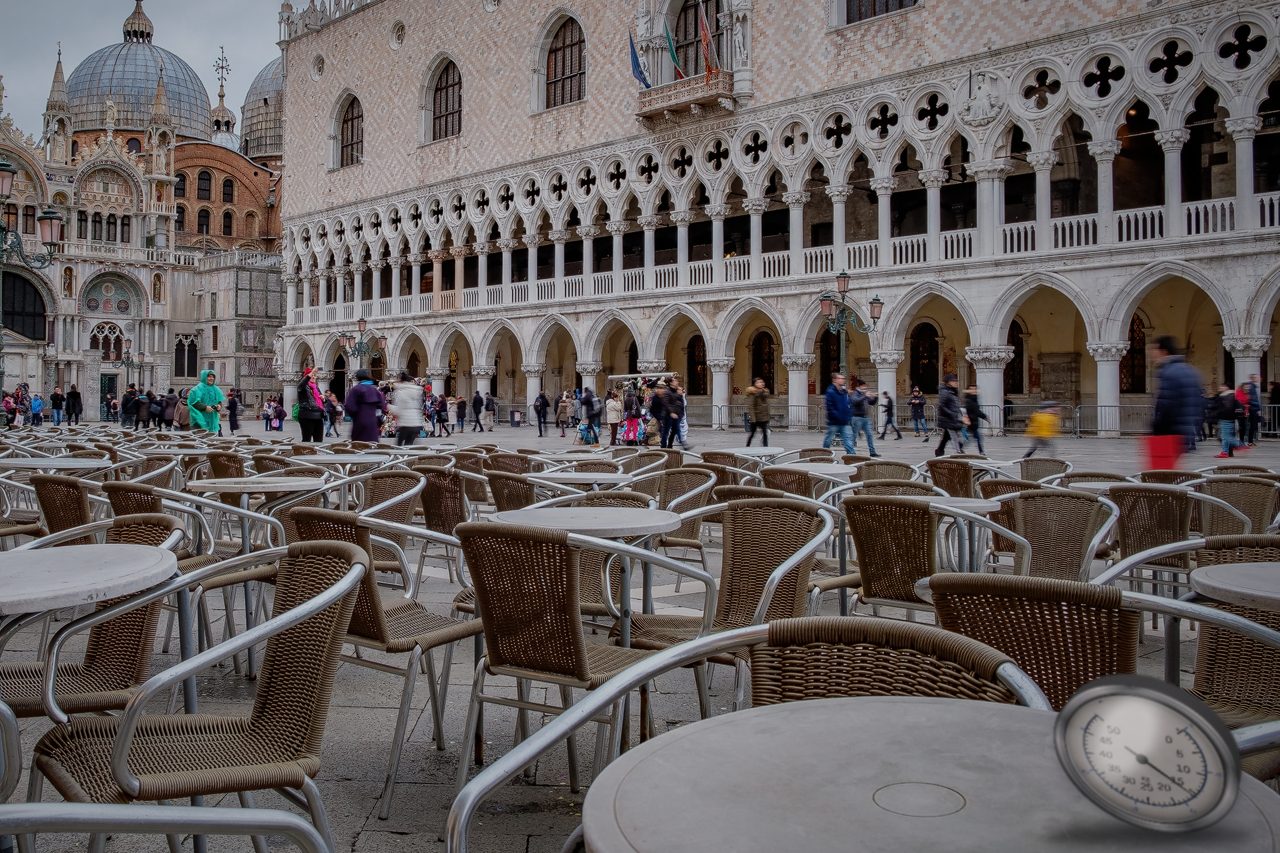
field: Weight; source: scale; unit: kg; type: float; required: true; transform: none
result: 15 kg
